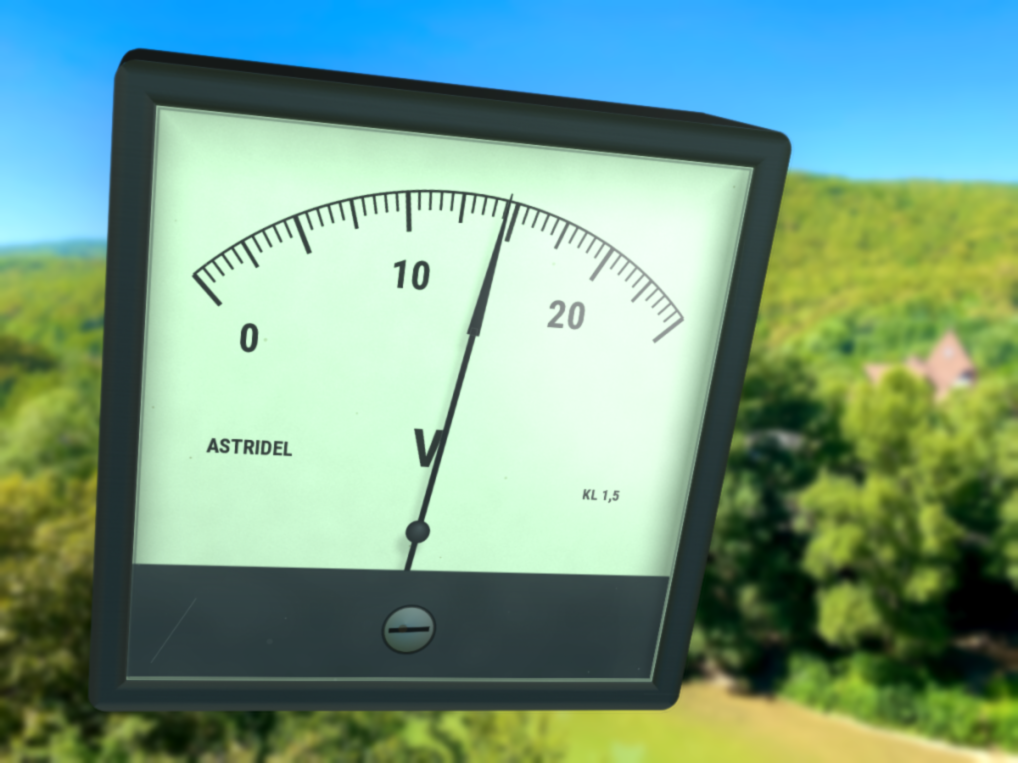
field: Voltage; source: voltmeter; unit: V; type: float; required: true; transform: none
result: 14.5 V
